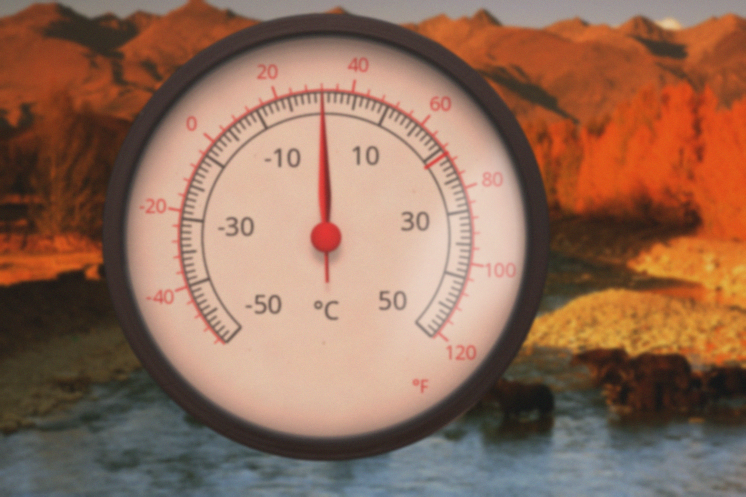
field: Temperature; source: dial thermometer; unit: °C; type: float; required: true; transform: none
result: 0 °C
